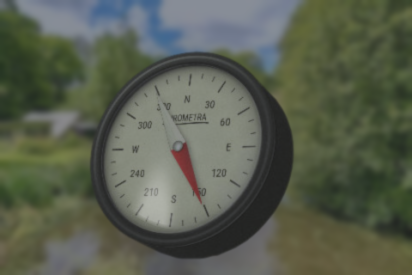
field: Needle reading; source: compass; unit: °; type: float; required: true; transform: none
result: 150 °
